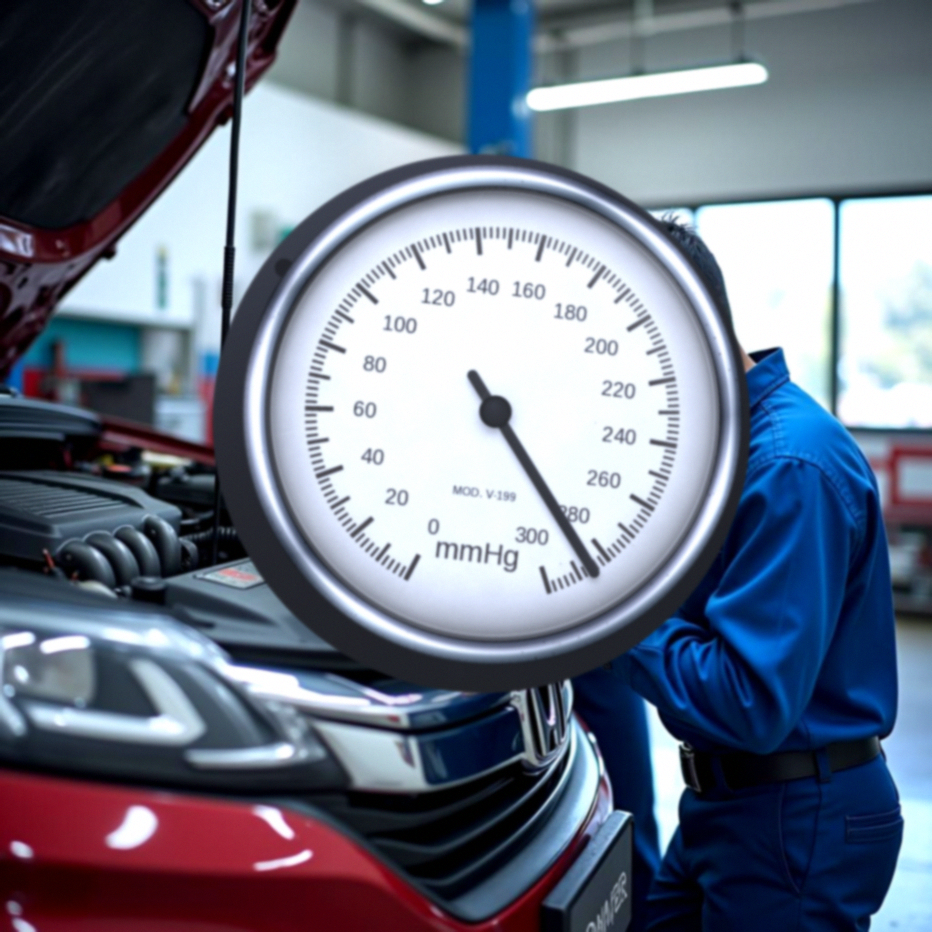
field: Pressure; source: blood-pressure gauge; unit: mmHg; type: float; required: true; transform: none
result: 286 mmHg
